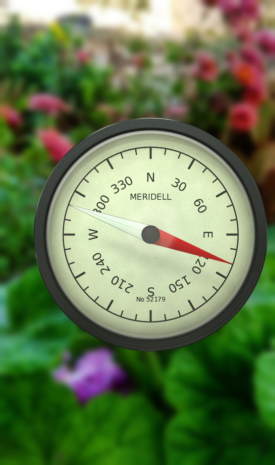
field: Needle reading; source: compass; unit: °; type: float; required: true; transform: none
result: 110 °
